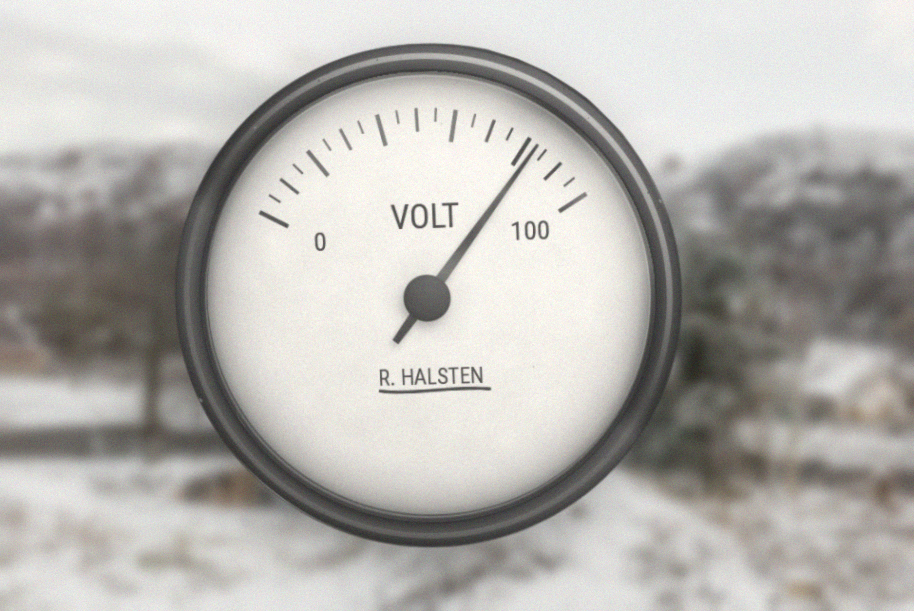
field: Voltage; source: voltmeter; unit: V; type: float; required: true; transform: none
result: 82.5 V
